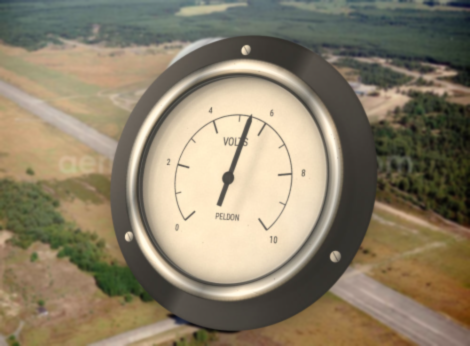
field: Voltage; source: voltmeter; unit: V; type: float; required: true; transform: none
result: 5.5 V
